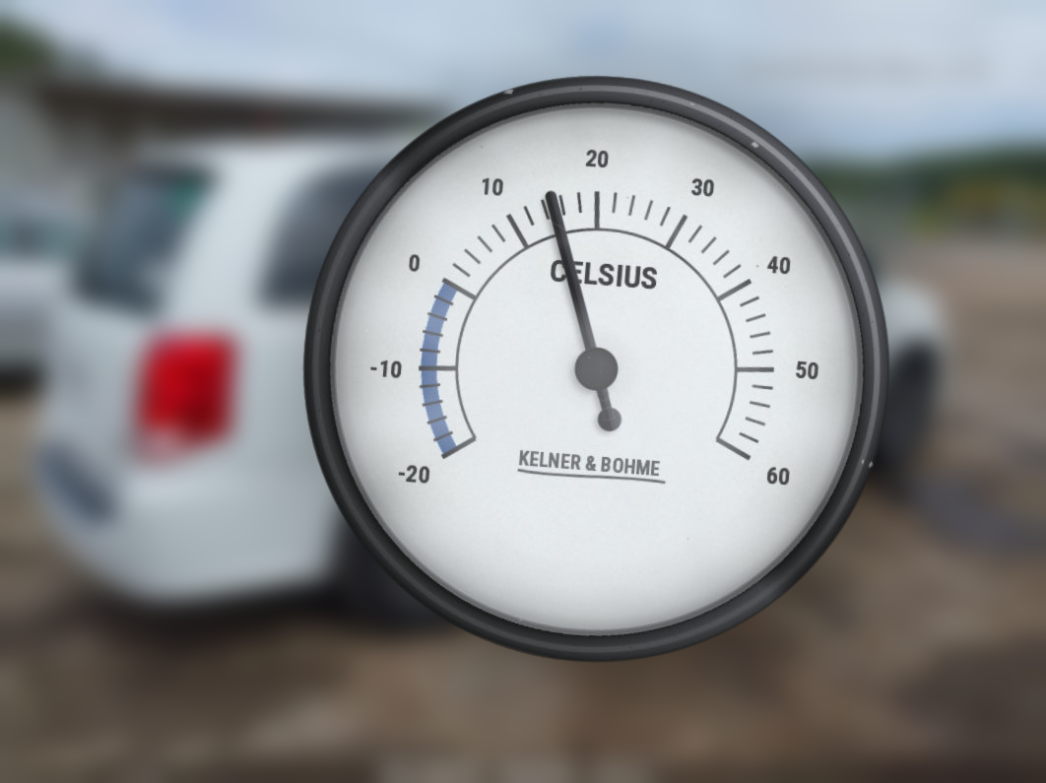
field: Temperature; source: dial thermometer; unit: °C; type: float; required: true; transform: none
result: 15 °C
